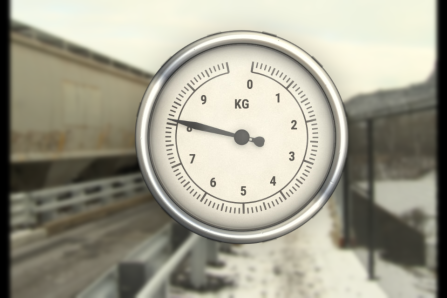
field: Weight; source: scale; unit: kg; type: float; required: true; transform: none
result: 8.1 kg
